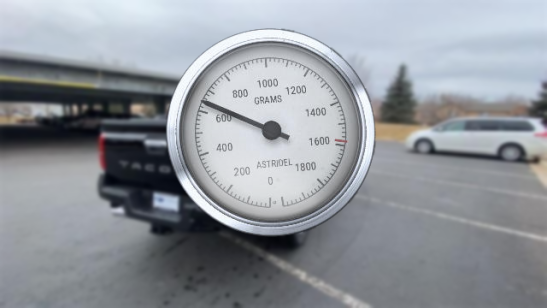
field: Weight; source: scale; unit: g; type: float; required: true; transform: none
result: 640 g
